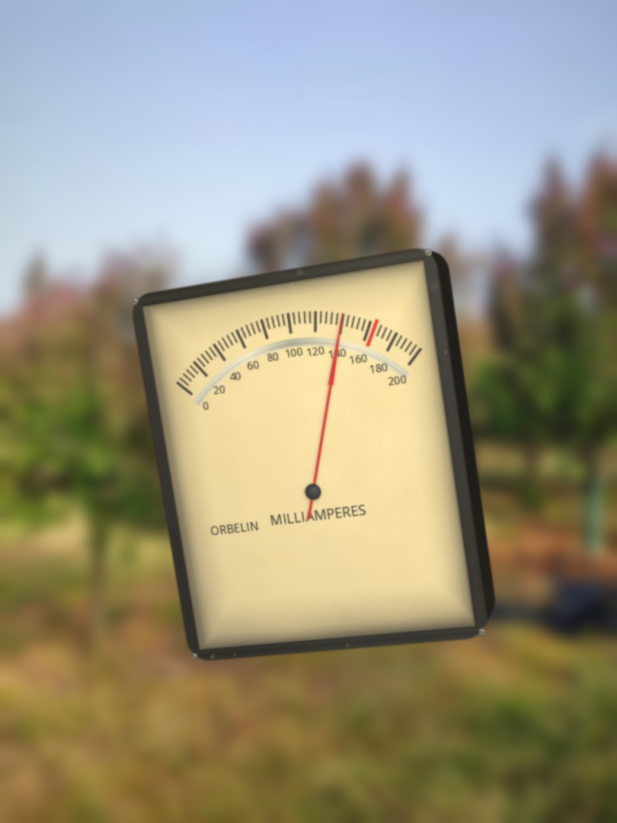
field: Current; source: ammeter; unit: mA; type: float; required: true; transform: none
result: 140 mA
